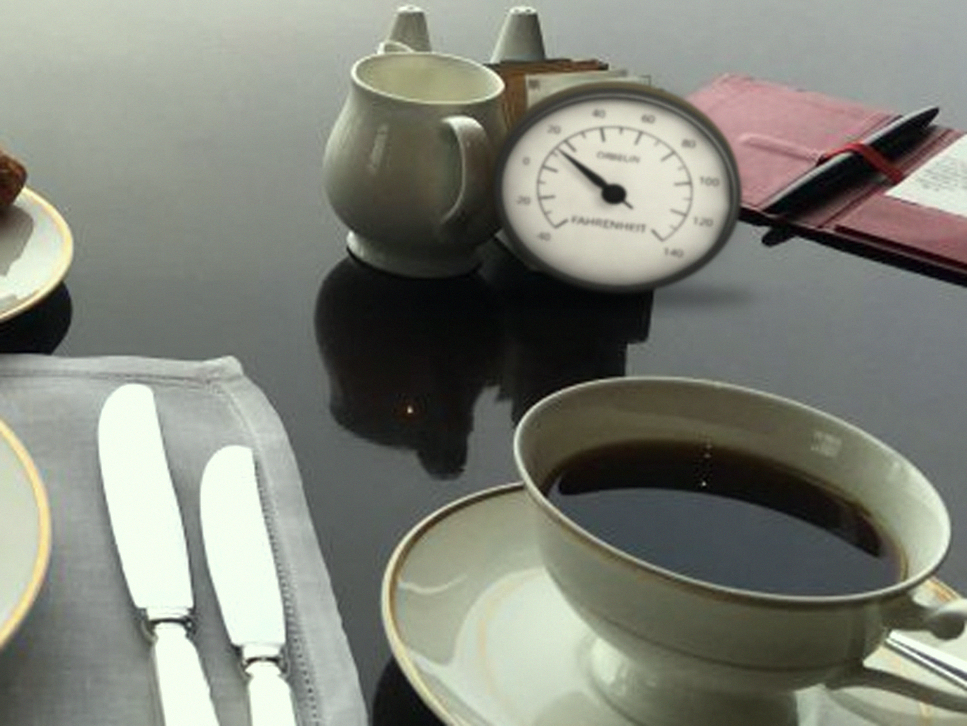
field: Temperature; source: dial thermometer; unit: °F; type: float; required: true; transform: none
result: 15 °F
